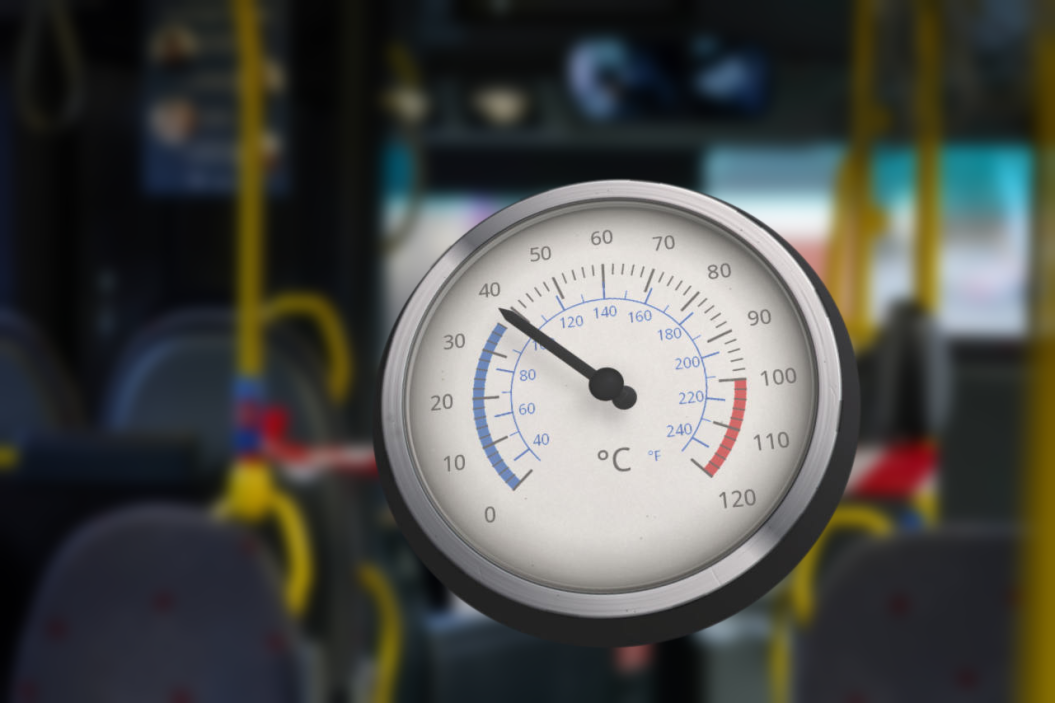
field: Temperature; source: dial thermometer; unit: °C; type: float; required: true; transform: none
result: 38 °C
